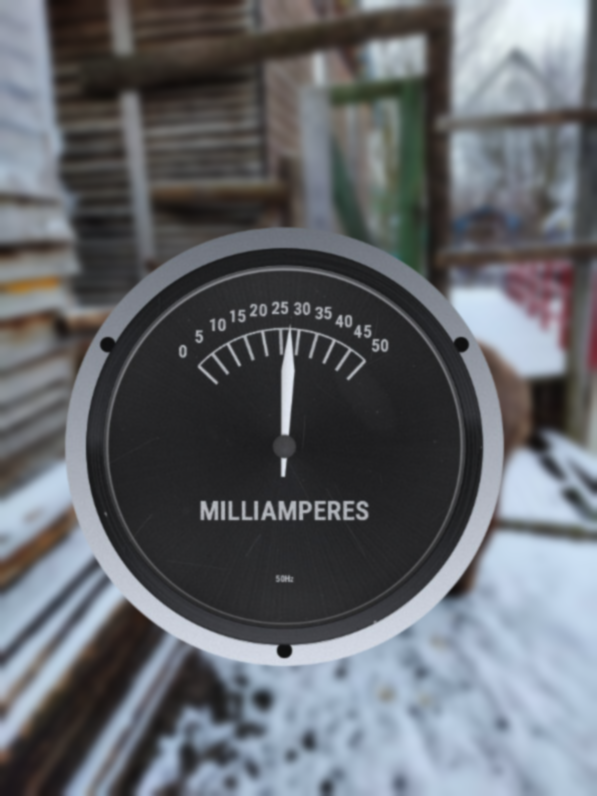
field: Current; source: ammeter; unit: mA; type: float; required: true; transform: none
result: 27.5 mA
